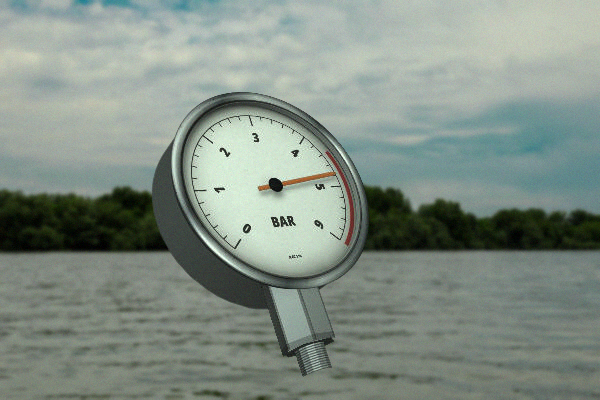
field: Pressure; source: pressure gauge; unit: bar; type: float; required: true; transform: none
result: 4.8 bar
